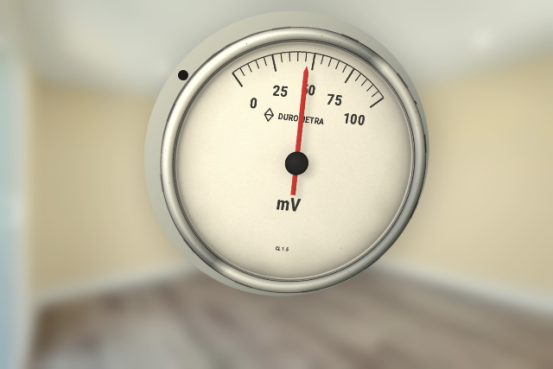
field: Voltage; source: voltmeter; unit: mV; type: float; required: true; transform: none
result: 45 mV
